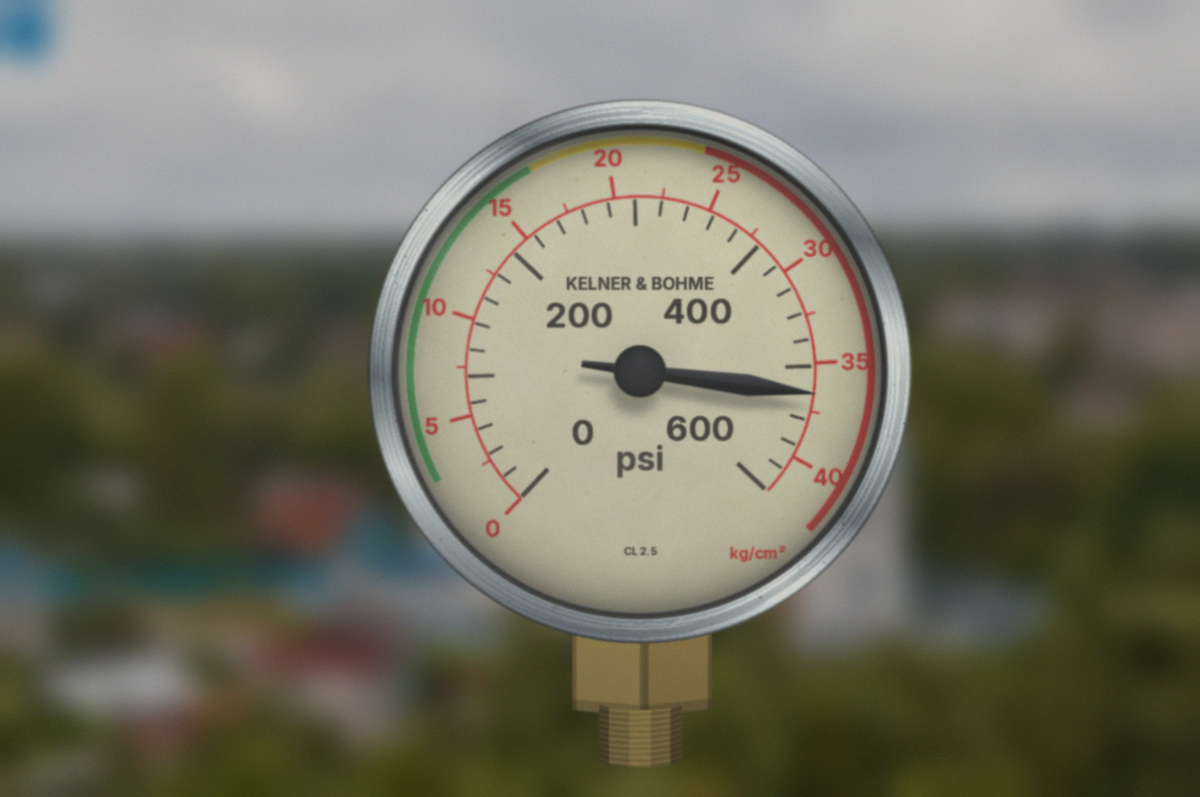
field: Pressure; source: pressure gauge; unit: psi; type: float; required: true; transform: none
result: 520 psi
